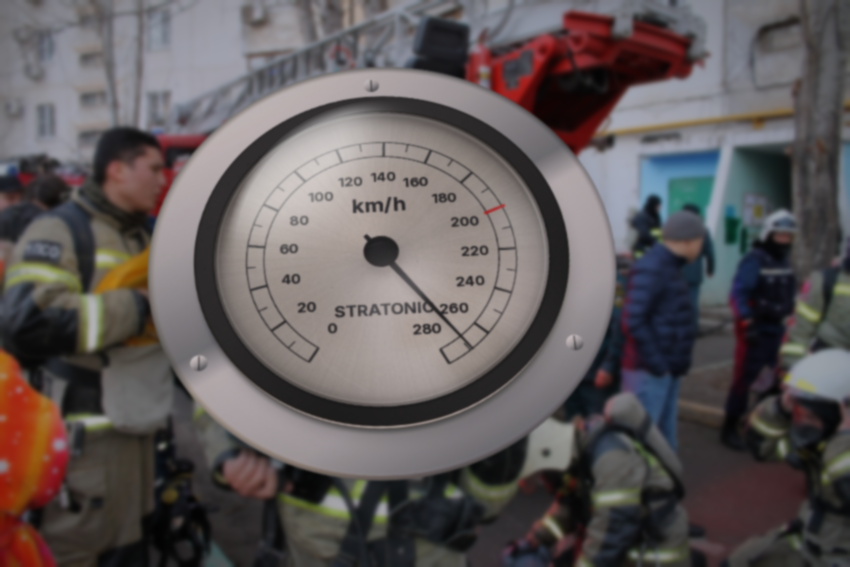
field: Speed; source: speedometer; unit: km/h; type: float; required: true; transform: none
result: 270 km/h
